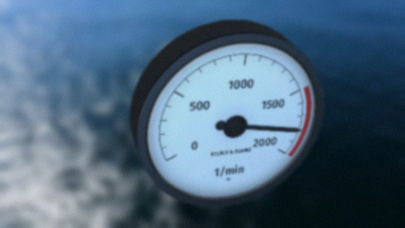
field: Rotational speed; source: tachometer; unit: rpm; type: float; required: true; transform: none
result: 1800 rpm
